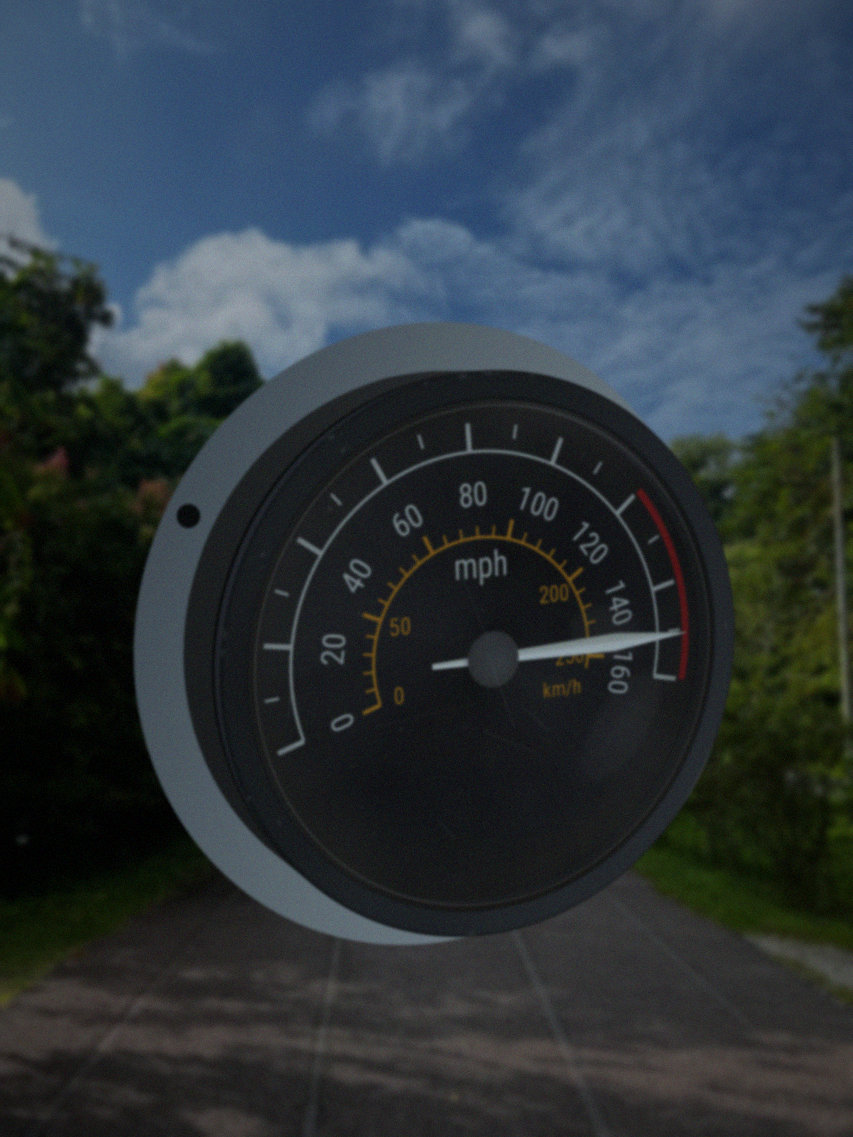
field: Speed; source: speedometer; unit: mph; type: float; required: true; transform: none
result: 150 mph
